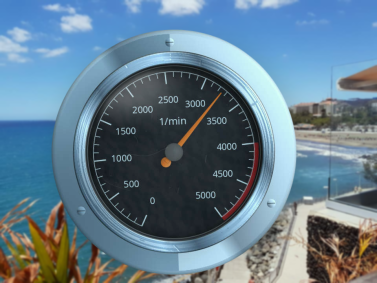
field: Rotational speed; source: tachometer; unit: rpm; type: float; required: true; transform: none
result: 3250 rpm
